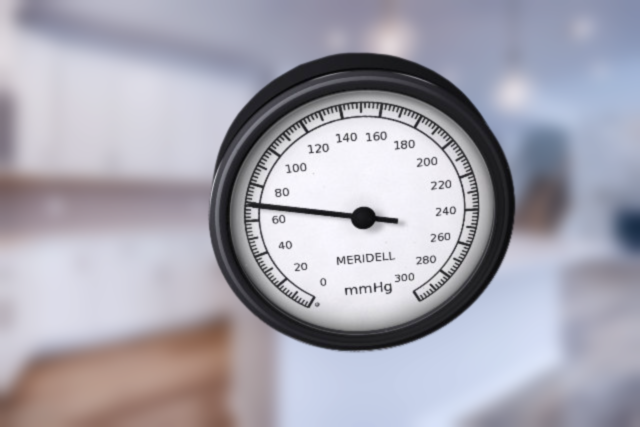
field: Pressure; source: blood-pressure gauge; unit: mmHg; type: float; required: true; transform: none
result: 70 mmHg
